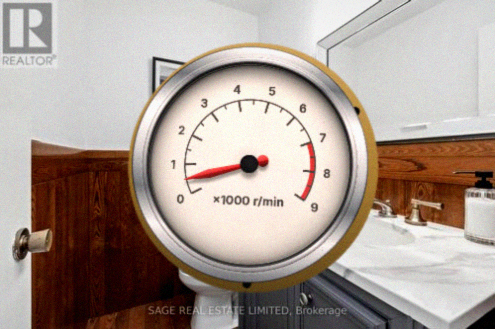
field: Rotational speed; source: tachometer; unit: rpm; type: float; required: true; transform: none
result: 500 rpm
